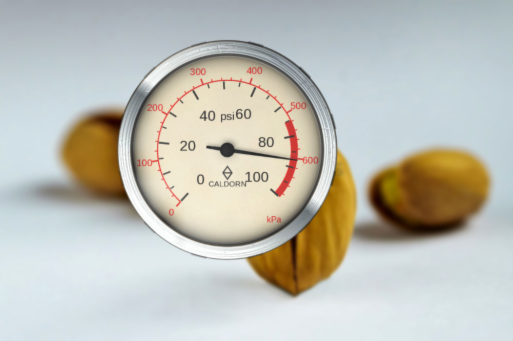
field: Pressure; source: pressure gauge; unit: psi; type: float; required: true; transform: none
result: 87.5 psi
